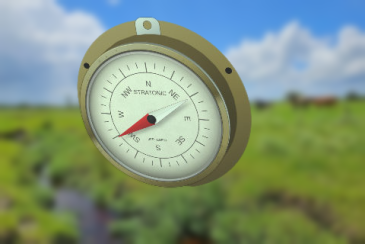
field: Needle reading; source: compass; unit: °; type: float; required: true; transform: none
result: 240 °
